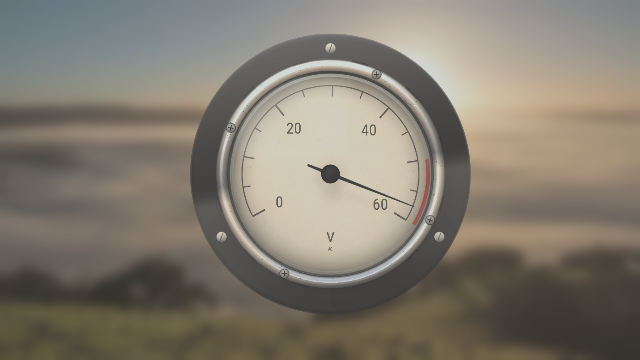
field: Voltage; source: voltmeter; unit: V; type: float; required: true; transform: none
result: 57.5 V
